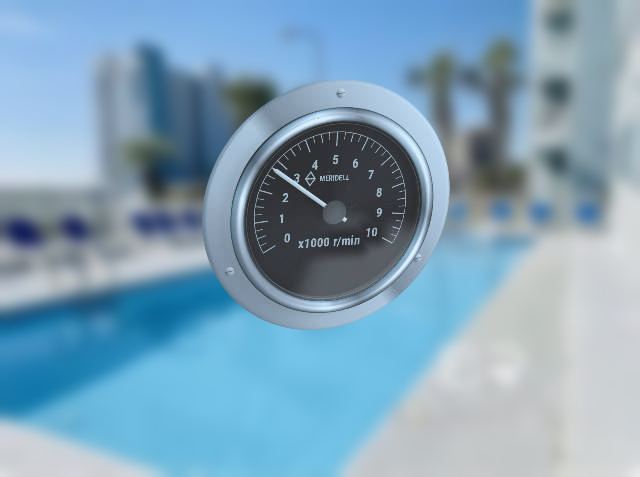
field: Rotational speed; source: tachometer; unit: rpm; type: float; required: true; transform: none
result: 2750 rpm
